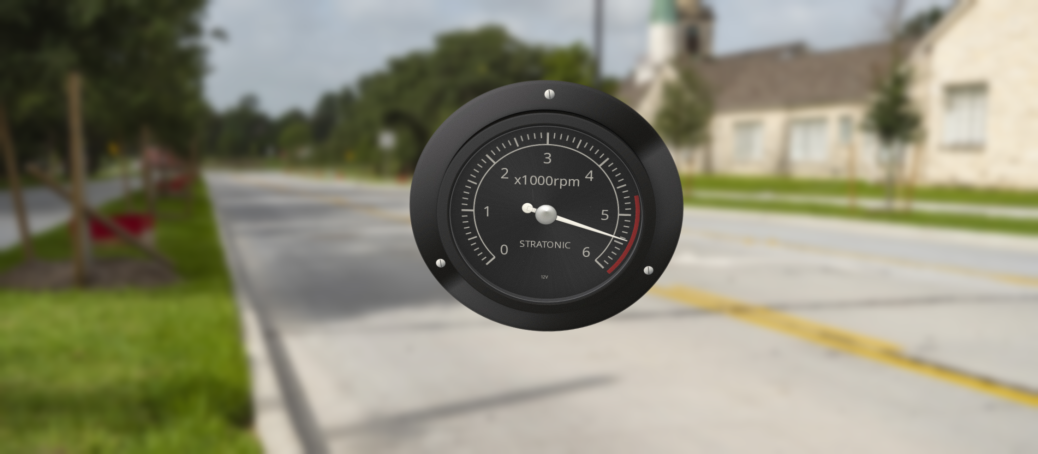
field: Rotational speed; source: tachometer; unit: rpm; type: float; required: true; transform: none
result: 5400 rpm
